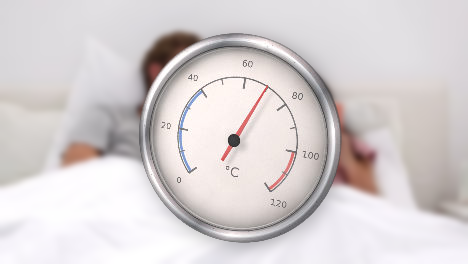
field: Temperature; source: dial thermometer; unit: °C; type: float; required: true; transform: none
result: 70 °C
